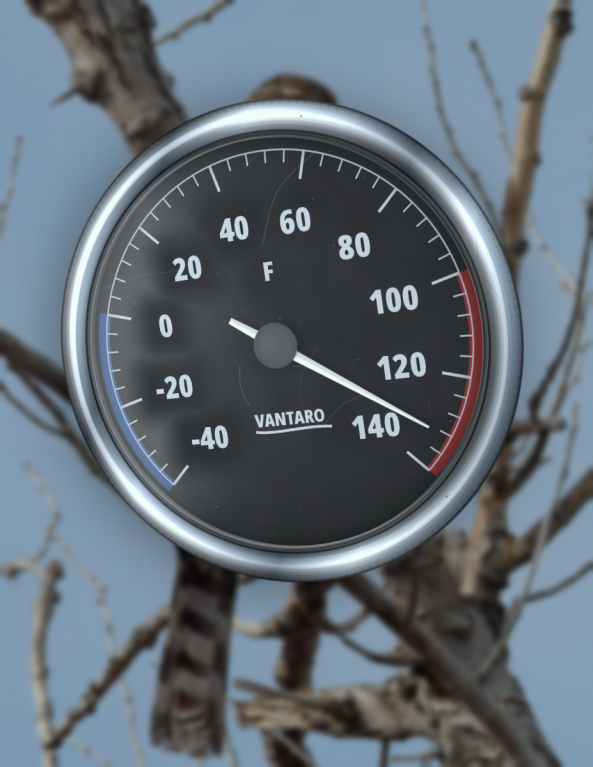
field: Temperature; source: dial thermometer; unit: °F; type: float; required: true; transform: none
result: 132 °F
